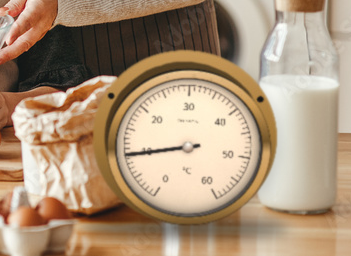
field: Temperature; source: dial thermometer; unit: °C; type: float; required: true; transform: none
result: 10 °C
